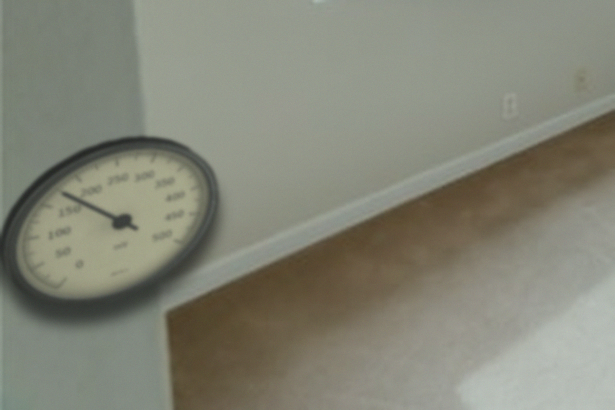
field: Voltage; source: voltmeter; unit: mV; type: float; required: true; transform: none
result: 175 mV
